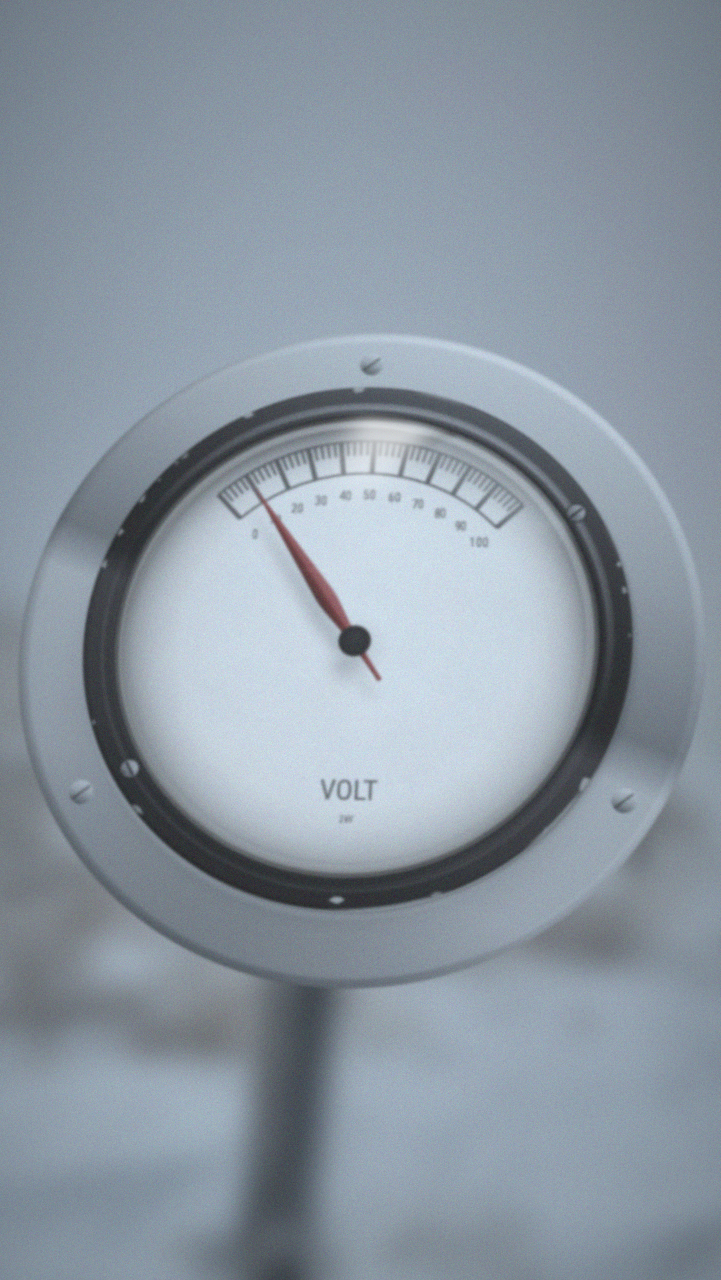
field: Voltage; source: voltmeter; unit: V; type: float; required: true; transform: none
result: 10 V
